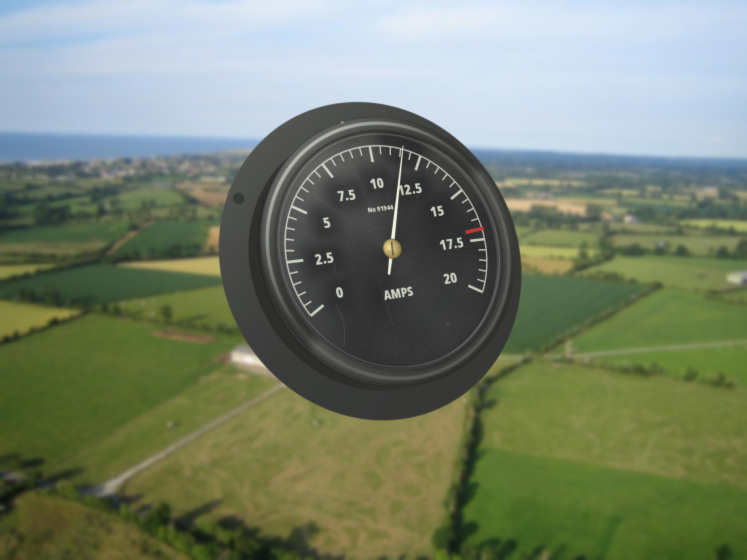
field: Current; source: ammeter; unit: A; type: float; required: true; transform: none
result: 11.5 A
